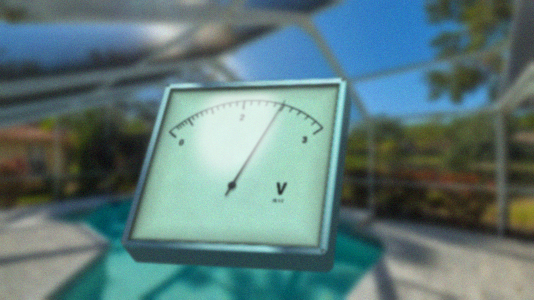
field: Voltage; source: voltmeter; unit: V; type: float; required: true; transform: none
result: 2.5 V
